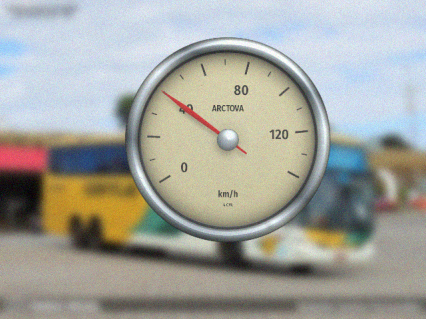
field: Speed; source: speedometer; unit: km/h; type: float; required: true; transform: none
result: 40 km/h
